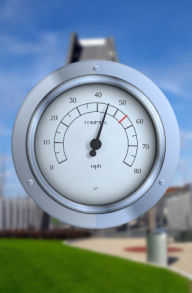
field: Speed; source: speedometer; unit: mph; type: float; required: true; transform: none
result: 45 mph
